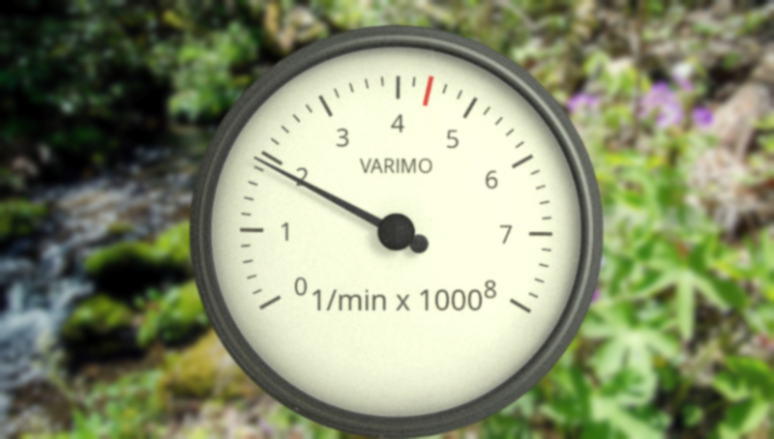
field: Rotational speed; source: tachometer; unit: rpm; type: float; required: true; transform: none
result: 1900 rpm
